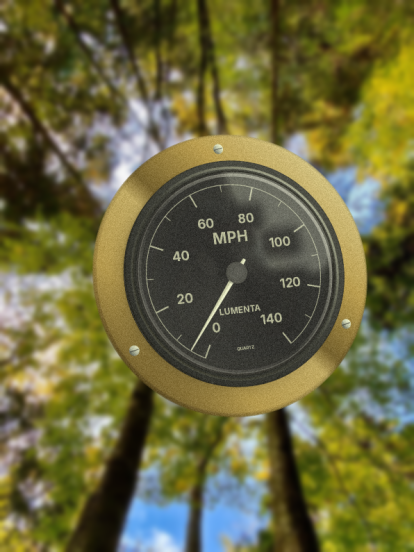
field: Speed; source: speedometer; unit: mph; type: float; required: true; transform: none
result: 5 mph
